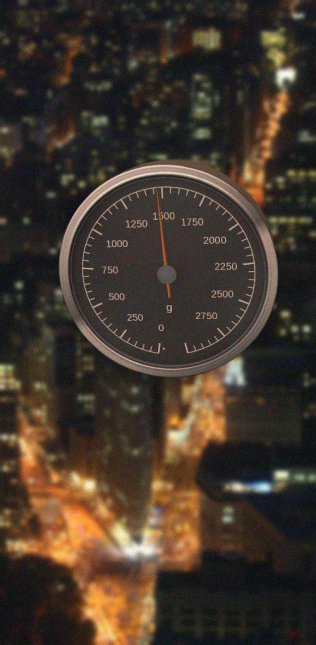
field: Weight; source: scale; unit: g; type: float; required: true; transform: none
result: 1475 g
